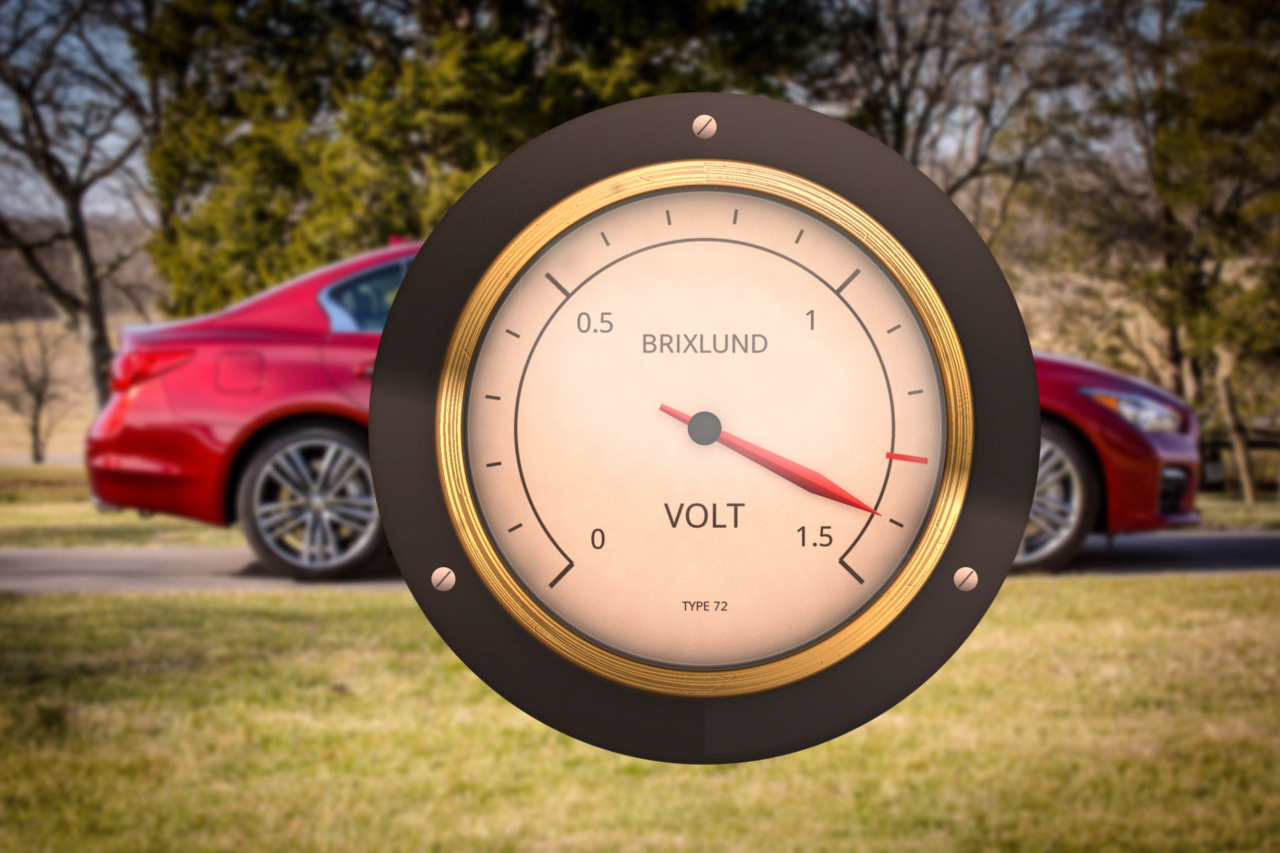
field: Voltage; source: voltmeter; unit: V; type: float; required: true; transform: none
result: 1.4 V
